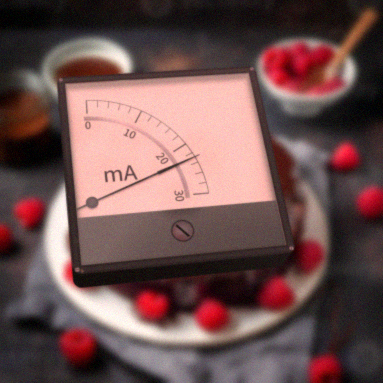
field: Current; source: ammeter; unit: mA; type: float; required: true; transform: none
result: 23 mA
